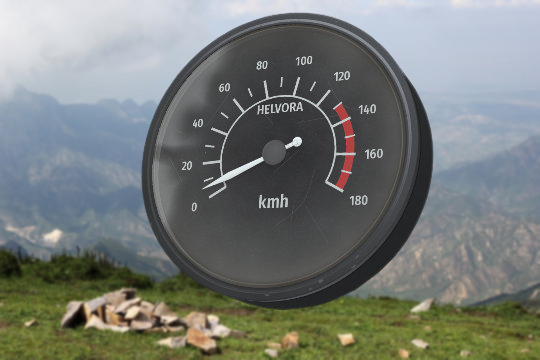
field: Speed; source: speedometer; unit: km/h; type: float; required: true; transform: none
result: 5 km/h
